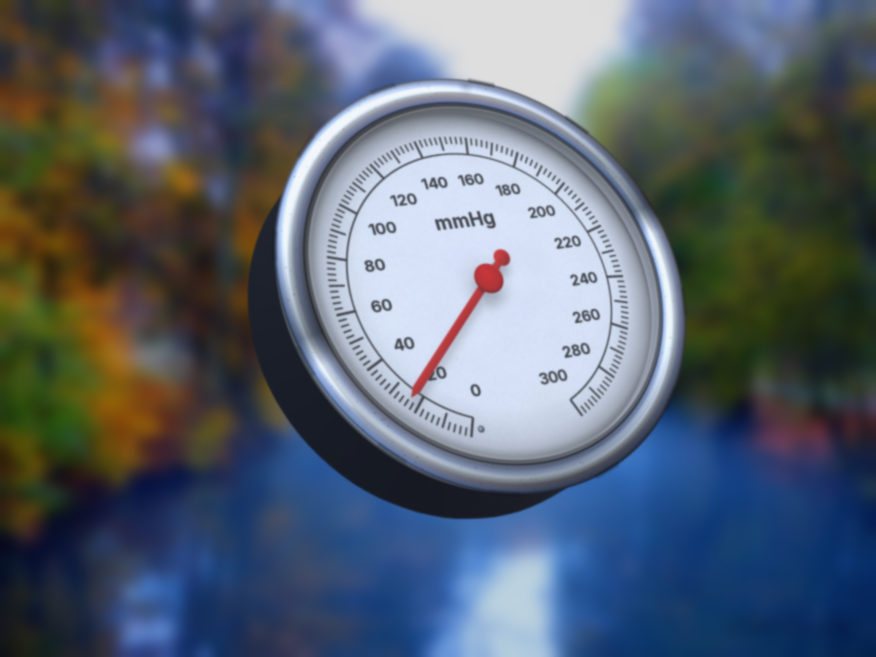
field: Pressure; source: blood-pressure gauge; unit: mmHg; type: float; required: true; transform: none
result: 24 mmHg
